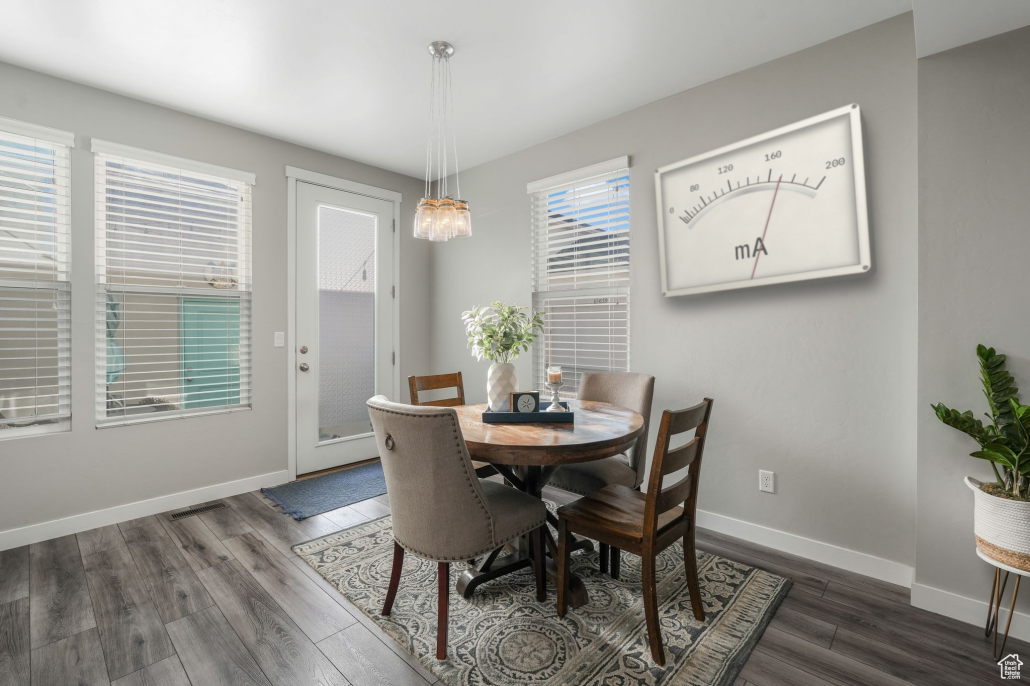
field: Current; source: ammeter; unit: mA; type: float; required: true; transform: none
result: 170 mA
